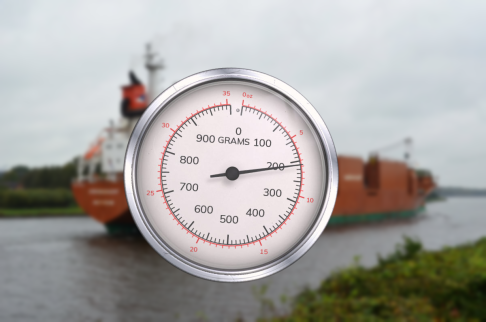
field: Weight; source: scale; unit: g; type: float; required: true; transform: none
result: 210 g
